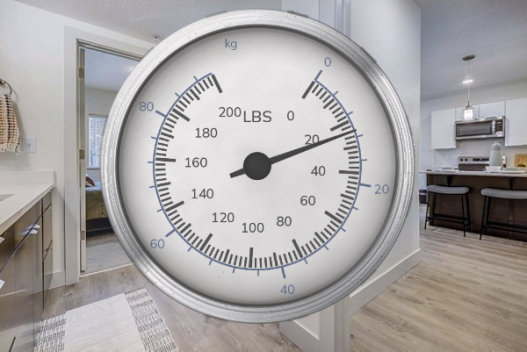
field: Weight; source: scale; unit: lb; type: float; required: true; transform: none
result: 24 lb
